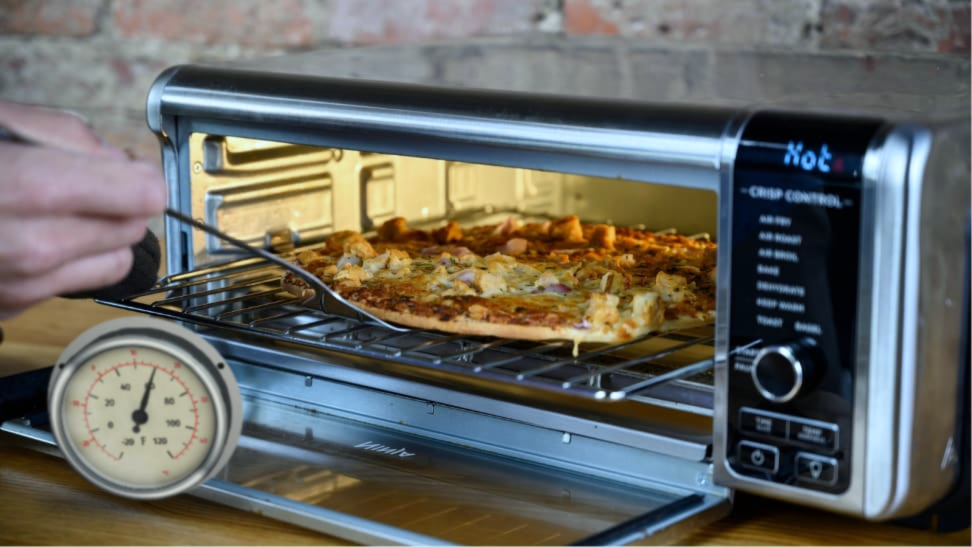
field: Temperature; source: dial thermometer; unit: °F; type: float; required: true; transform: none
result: 60 °F
